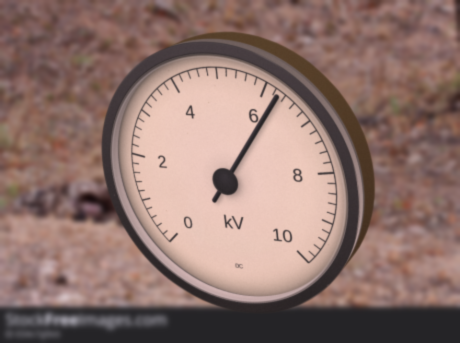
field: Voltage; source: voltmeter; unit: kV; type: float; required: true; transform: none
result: 6.3 kV
